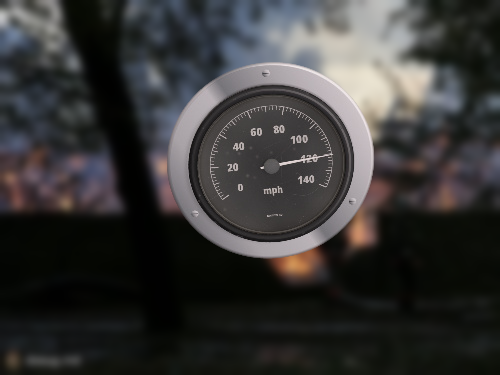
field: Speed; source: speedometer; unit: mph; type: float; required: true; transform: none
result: 120 mph
